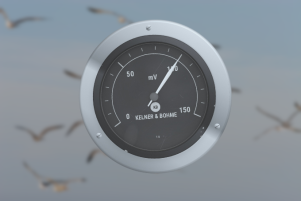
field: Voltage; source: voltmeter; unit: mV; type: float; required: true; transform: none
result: 100 mV
